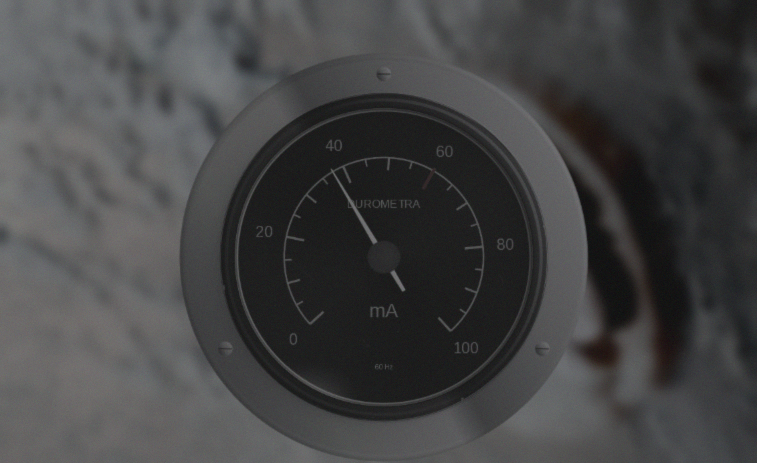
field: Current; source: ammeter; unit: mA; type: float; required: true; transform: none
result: 37.5 mA
